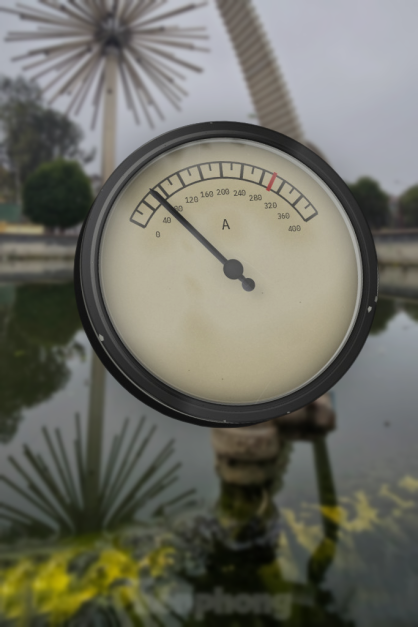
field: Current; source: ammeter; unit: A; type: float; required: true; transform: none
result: 60 A
